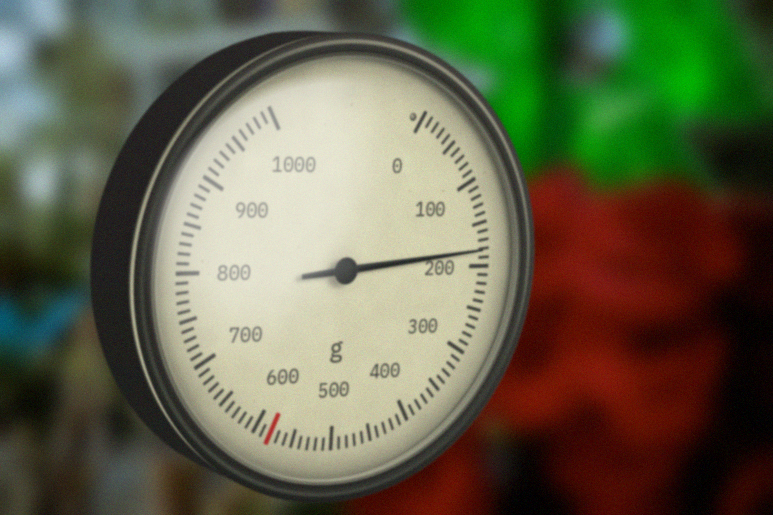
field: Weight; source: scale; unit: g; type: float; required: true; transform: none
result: 180 g
